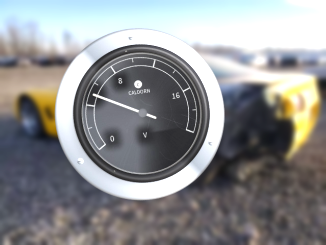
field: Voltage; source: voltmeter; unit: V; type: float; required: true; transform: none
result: 5 V
